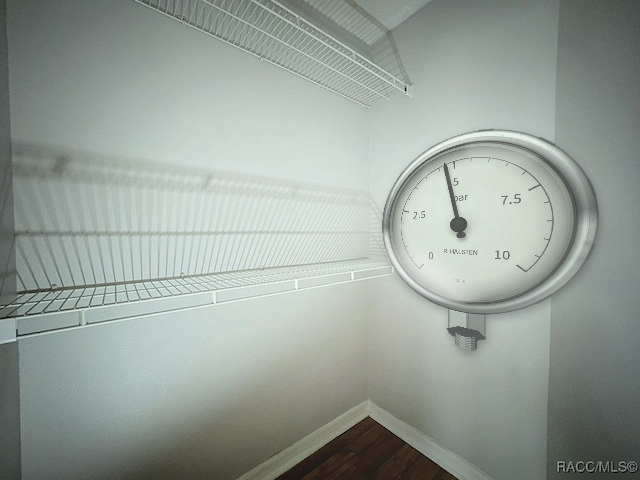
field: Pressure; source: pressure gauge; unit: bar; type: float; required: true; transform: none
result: 4.75 bar
